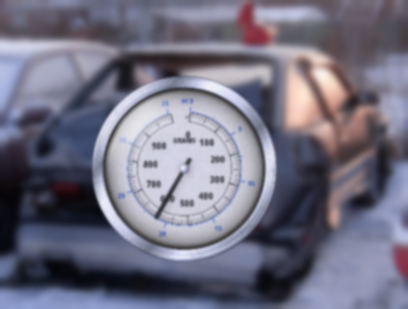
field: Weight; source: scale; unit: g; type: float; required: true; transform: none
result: 600 g
